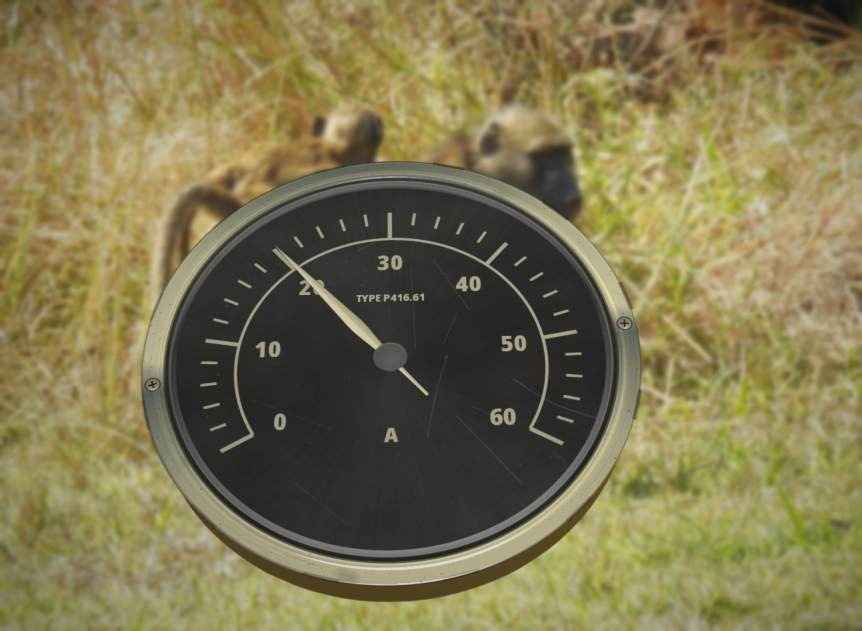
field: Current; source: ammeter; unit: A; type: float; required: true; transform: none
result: 20 A
